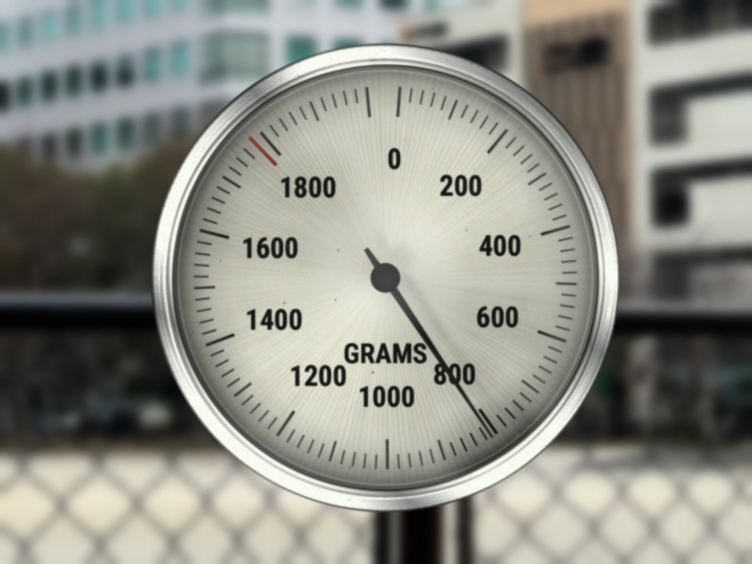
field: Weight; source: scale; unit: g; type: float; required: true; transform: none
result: 810 g
